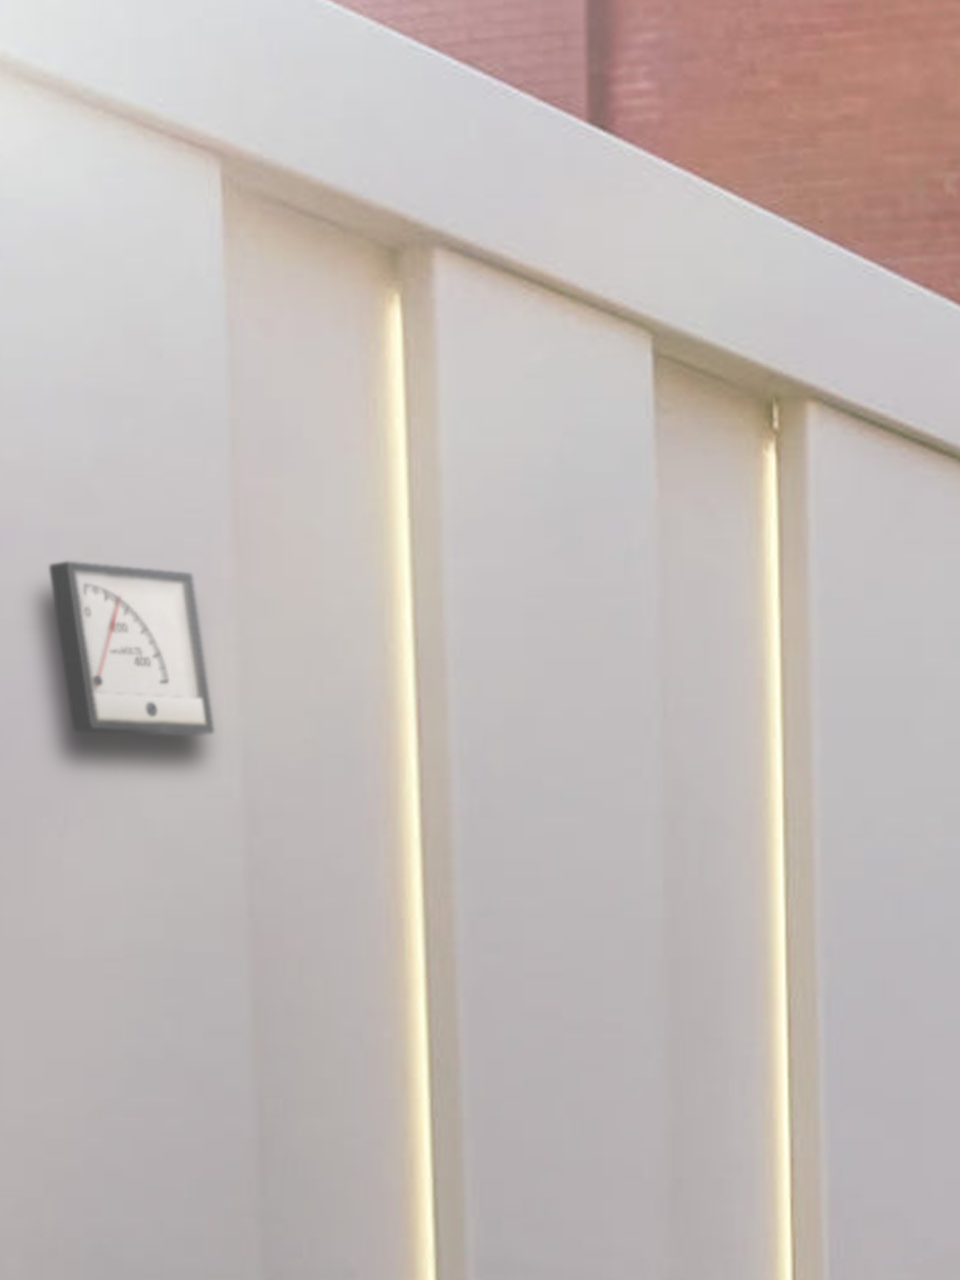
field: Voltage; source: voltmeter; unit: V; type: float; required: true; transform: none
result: 150 V
